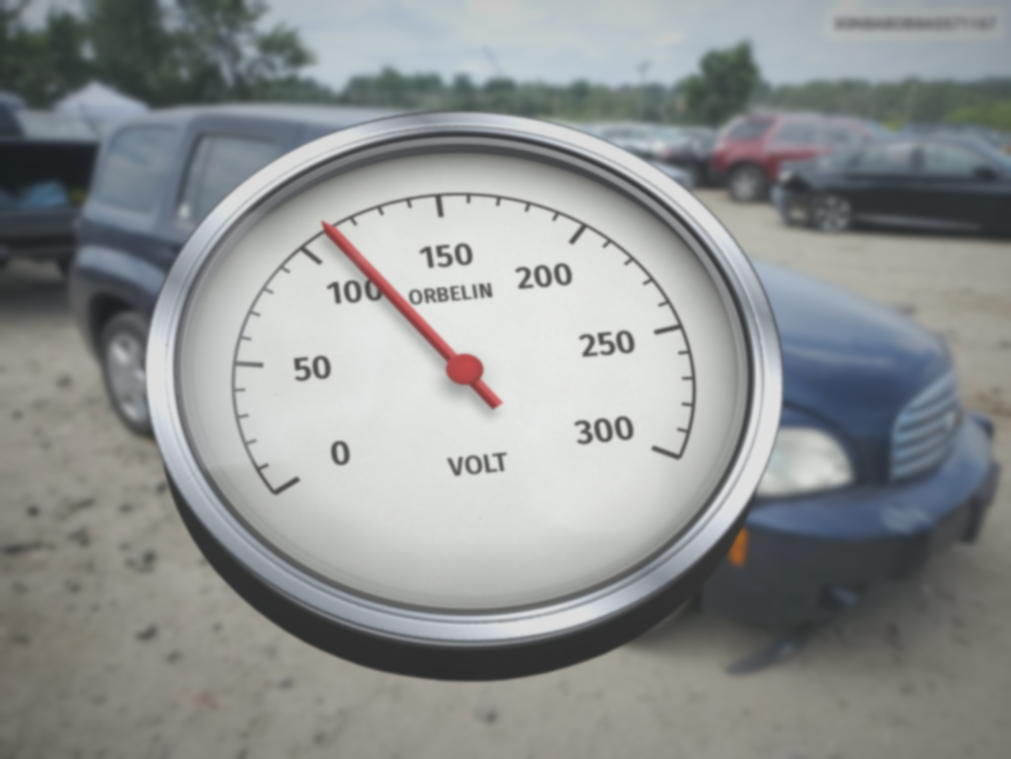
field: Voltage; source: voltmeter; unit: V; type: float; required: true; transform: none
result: 110 V
